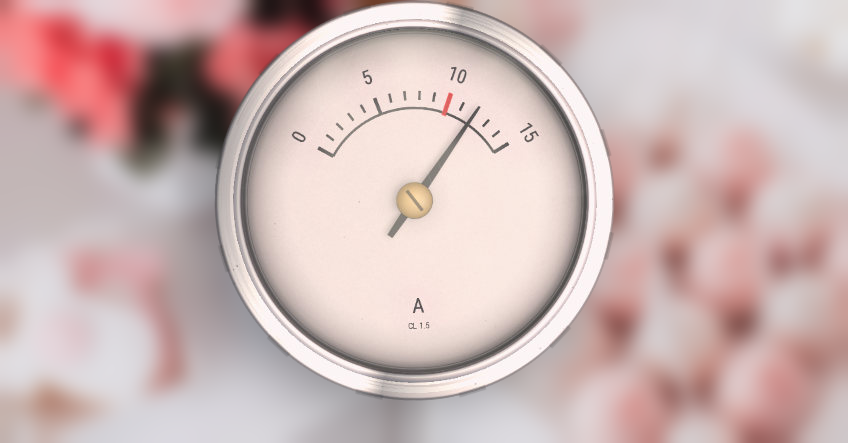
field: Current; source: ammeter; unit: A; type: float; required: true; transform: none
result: 12 A
